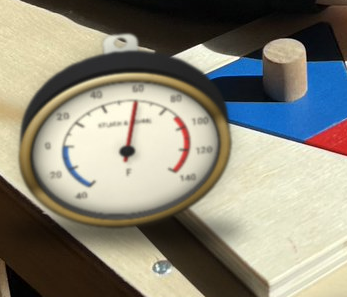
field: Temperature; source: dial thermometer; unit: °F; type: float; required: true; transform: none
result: 60 °F
